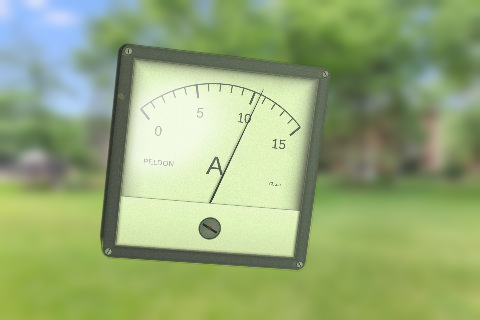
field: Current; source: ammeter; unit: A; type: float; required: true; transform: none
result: 10.5 A
